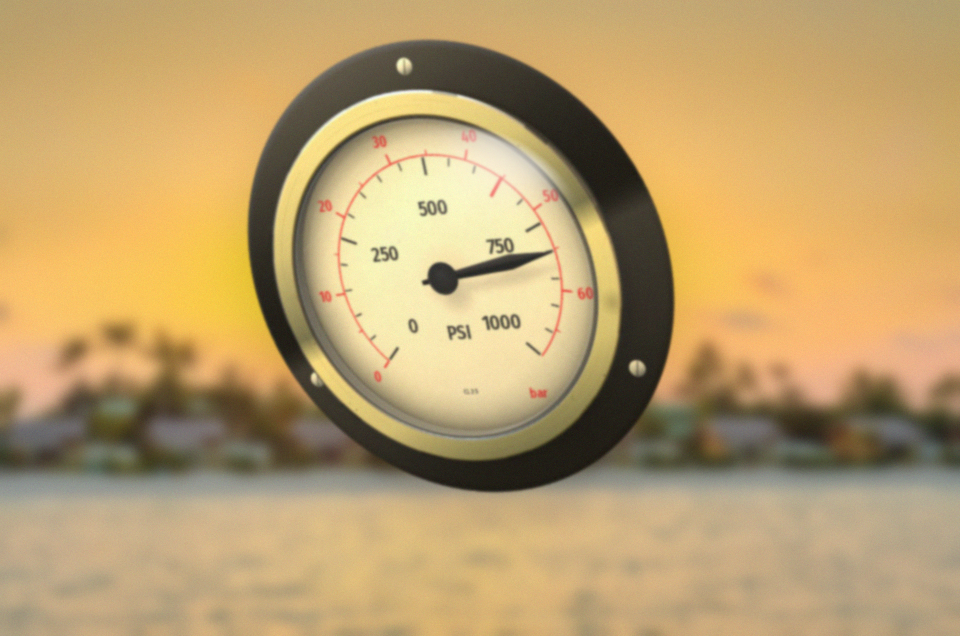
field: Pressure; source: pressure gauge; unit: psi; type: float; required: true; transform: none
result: 800 psi
